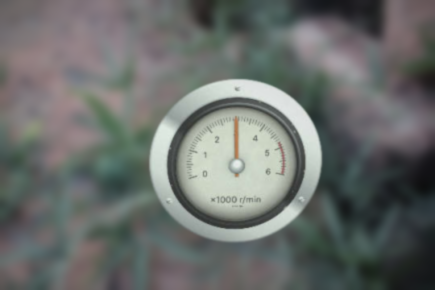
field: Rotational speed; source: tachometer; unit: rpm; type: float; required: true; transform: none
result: 3000 rpm
